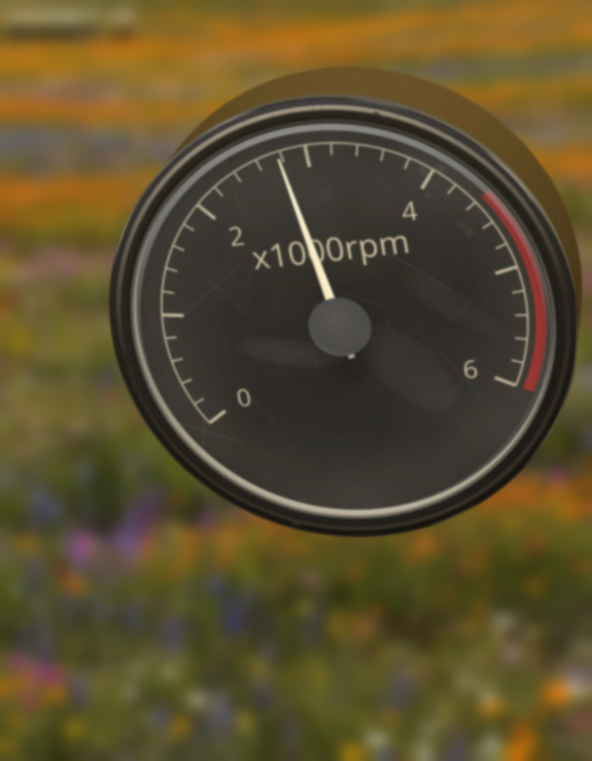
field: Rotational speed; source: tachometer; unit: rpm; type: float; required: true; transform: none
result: 2800 rpm
